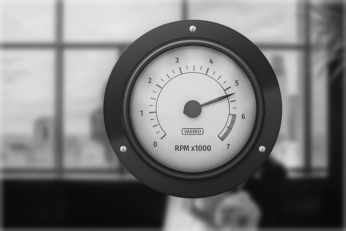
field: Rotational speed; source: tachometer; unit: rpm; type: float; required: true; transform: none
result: 5250 rpm
